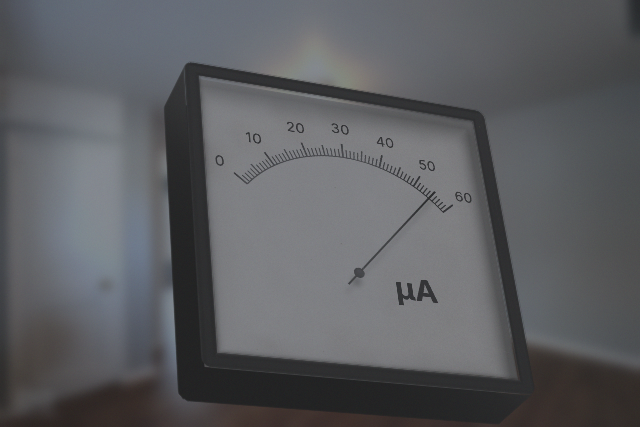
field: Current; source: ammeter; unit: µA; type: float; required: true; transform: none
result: 55 µA
